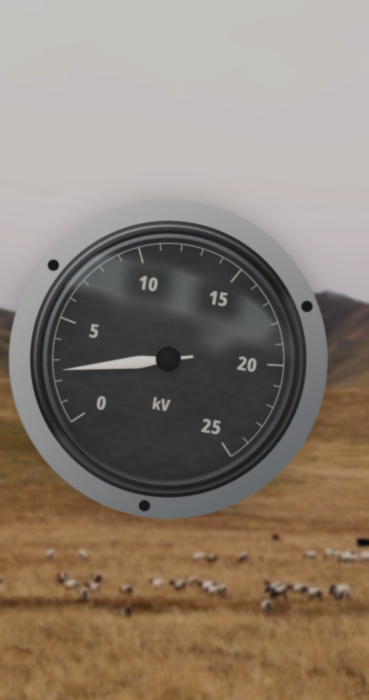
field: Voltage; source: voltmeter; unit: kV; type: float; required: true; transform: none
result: 2.5 kV
